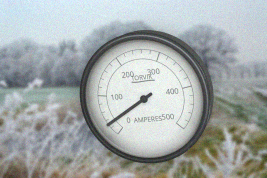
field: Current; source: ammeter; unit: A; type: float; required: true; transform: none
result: 30 A
